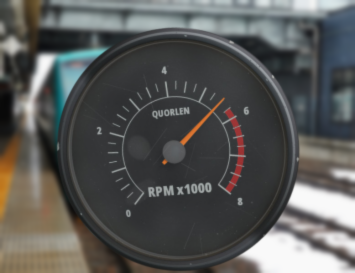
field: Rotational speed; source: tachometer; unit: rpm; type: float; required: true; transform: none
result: 5500 rpm
